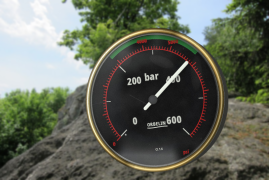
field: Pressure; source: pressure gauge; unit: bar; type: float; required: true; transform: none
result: 400 bar
